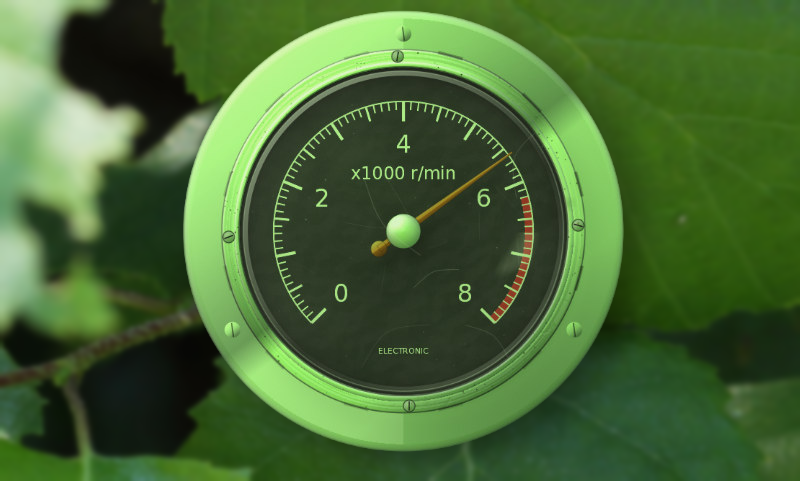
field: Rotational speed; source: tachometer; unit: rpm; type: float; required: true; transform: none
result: 5600 rpm
